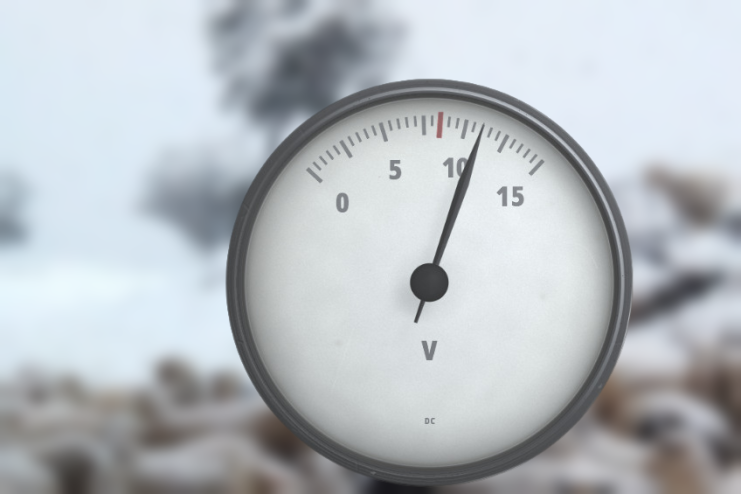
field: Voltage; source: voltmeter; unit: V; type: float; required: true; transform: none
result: 11 V
